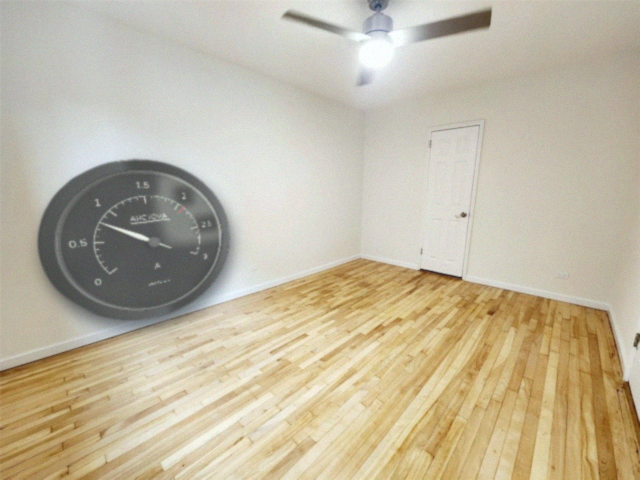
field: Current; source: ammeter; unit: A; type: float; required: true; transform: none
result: 0.8 A
